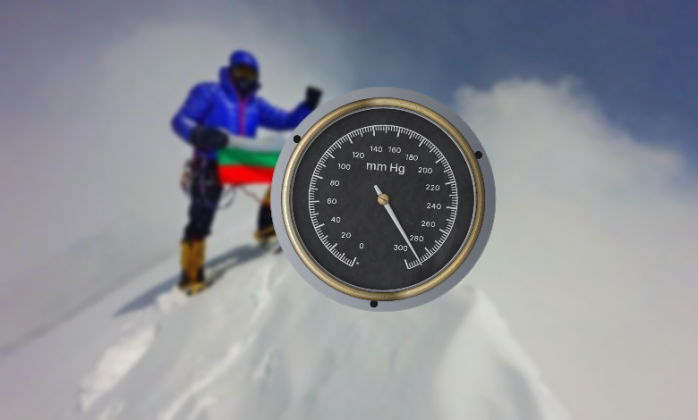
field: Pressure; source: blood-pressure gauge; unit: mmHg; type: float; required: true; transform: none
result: 290 mmHg
